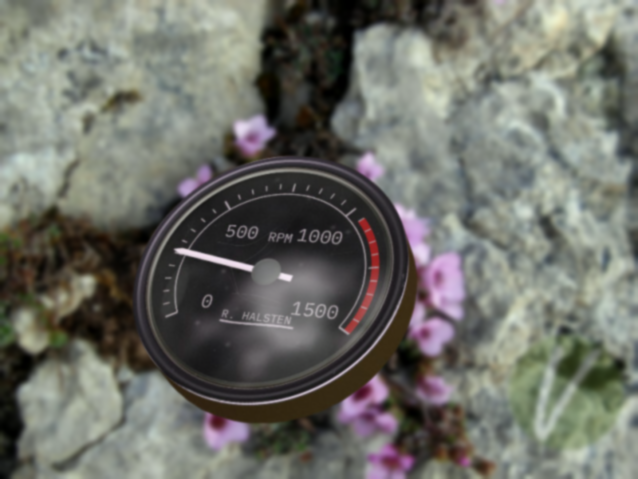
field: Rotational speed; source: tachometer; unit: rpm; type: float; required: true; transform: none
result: 250 rpm
